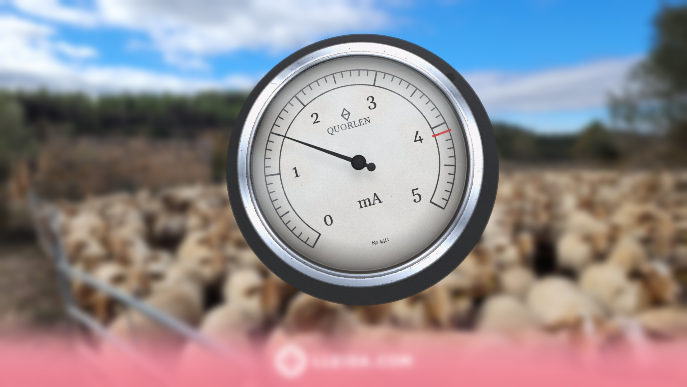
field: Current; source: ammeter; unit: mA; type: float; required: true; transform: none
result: 1.5 mA
